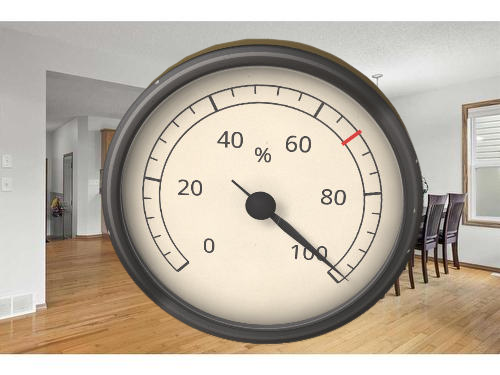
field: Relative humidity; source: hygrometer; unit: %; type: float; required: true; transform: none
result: 98 %
